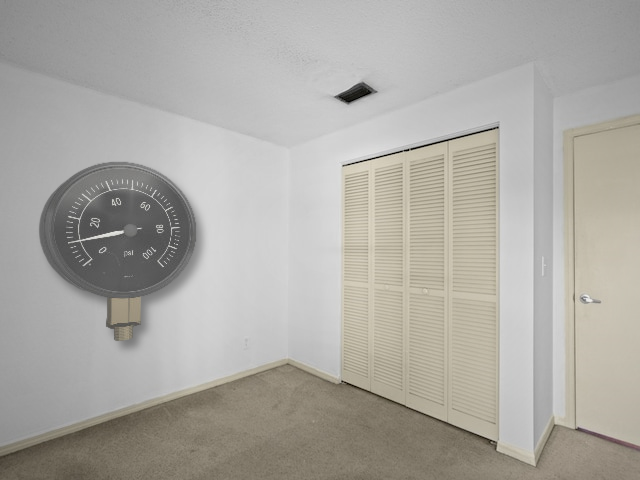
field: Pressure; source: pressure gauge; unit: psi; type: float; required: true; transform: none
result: 10 psi
